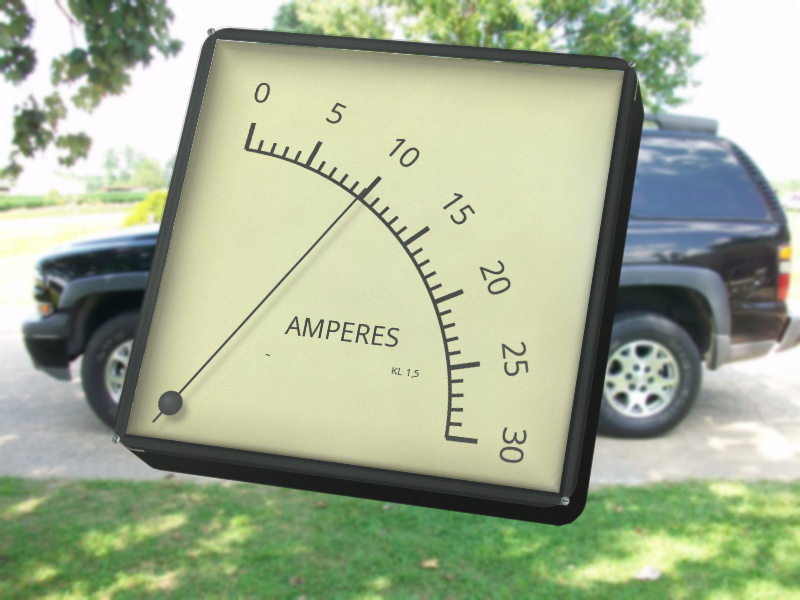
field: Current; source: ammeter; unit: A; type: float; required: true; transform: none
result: 10 A
